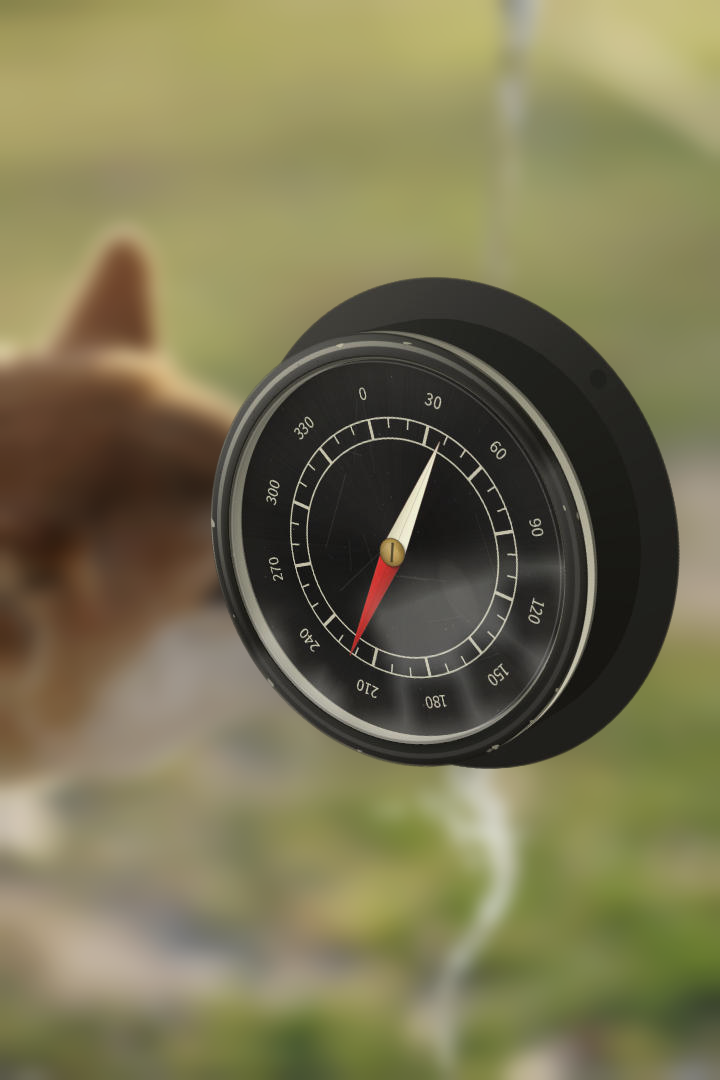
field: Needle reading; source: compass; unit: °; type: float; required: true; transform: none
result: 220 °
